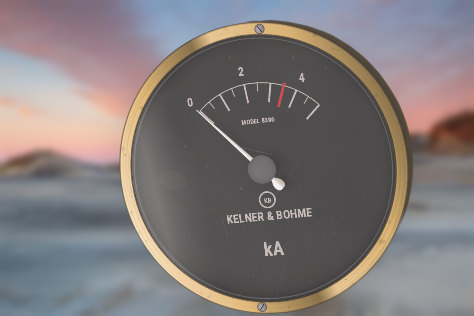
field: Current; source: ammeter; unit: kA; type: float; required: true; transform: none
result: 0 kA
